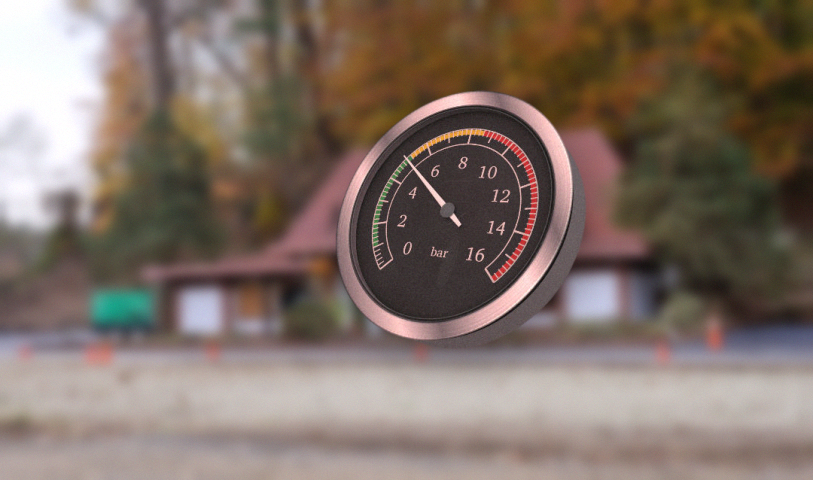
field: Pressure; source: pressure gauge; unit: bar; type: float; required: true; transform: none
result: 5 bar
